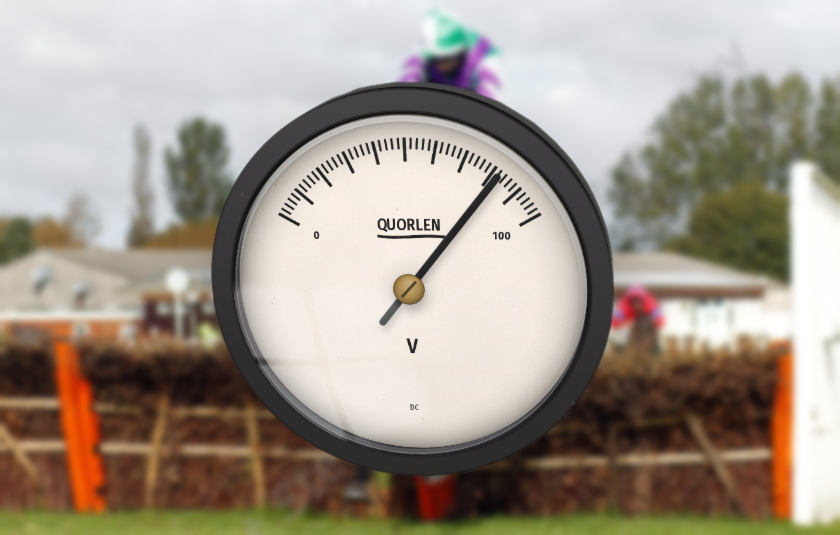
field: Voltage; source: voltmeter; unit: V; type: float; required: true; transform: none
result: 82 V
